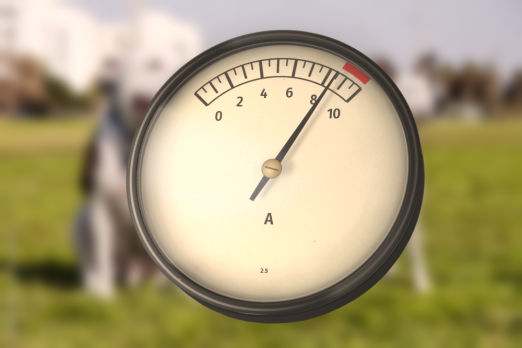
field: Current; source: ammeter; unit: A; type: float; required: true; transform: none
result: 8.5 A
